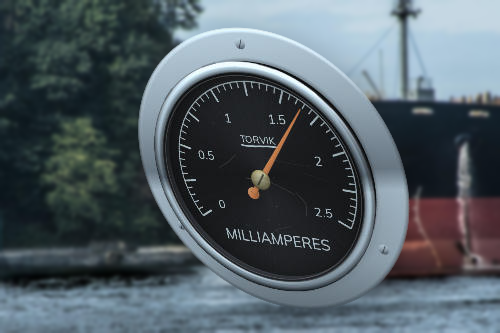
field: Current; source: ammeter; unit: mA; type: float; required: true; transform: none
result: 1.65 mA
